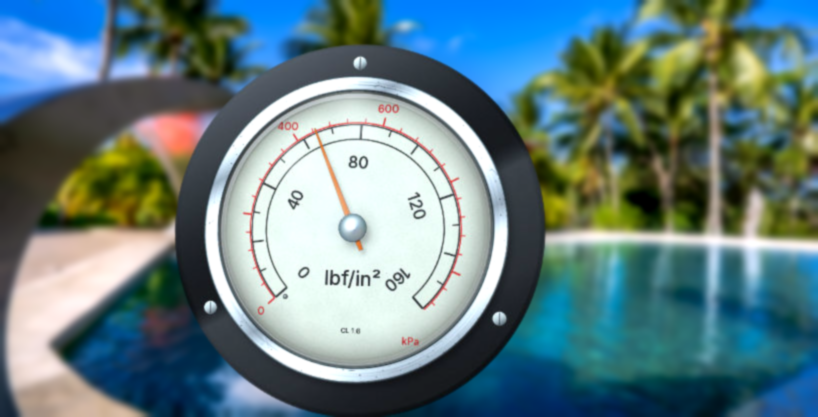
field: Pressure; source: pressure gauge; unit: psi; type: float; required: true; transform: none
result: 65 psi
